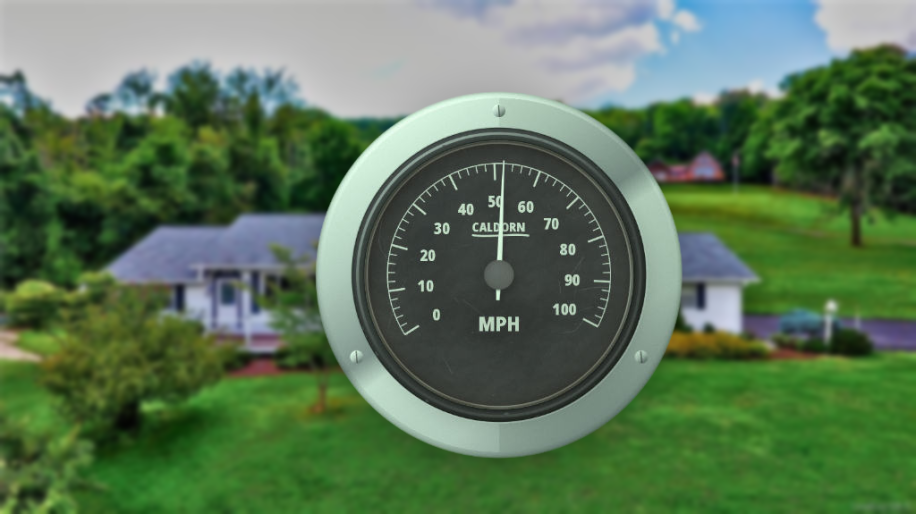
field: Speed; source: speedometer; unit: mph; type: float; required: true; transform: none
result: 52 mph
